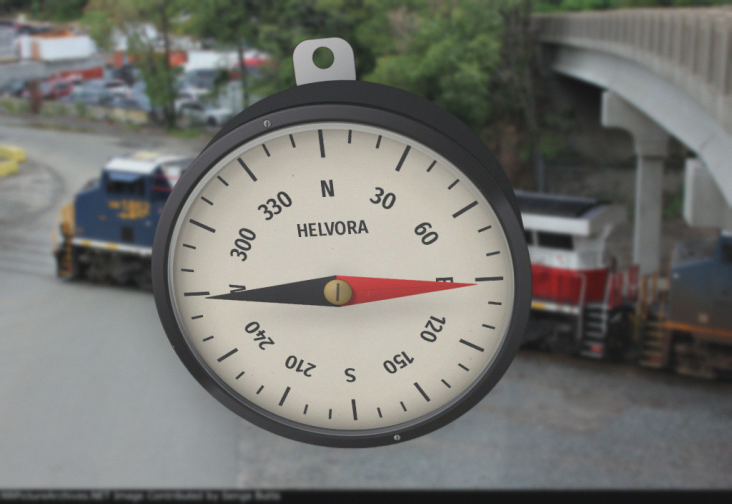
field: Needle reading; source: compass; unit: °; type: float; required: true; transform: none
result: 90 °
